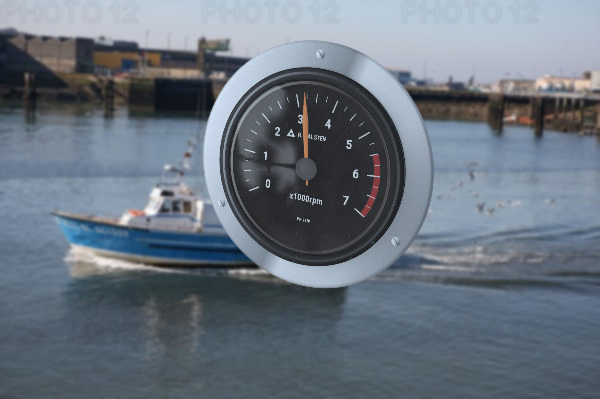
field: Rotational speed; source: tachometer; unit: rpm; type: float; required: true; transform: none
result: 3250 rpm
